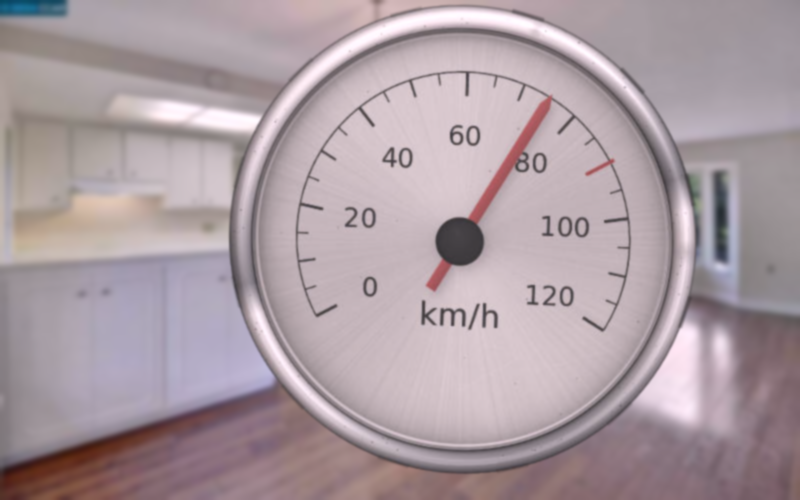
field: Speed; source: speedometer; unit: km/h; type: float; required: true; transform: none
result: 75 km/h
